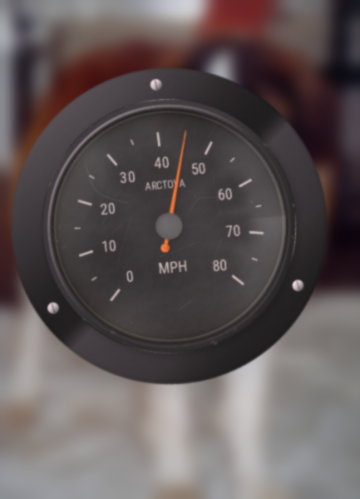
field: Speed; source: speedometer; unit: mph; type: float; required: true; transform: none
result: 45 mph
